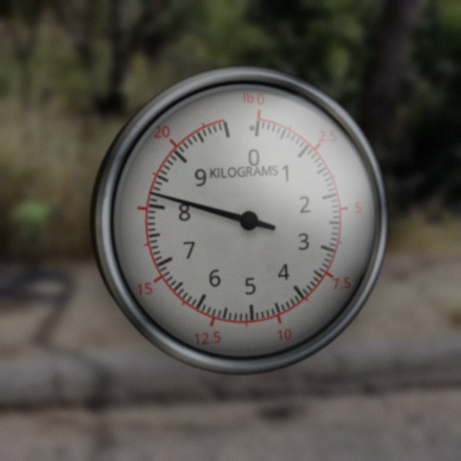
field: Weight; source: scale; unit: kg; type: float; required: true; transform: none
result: 8.2 kg
